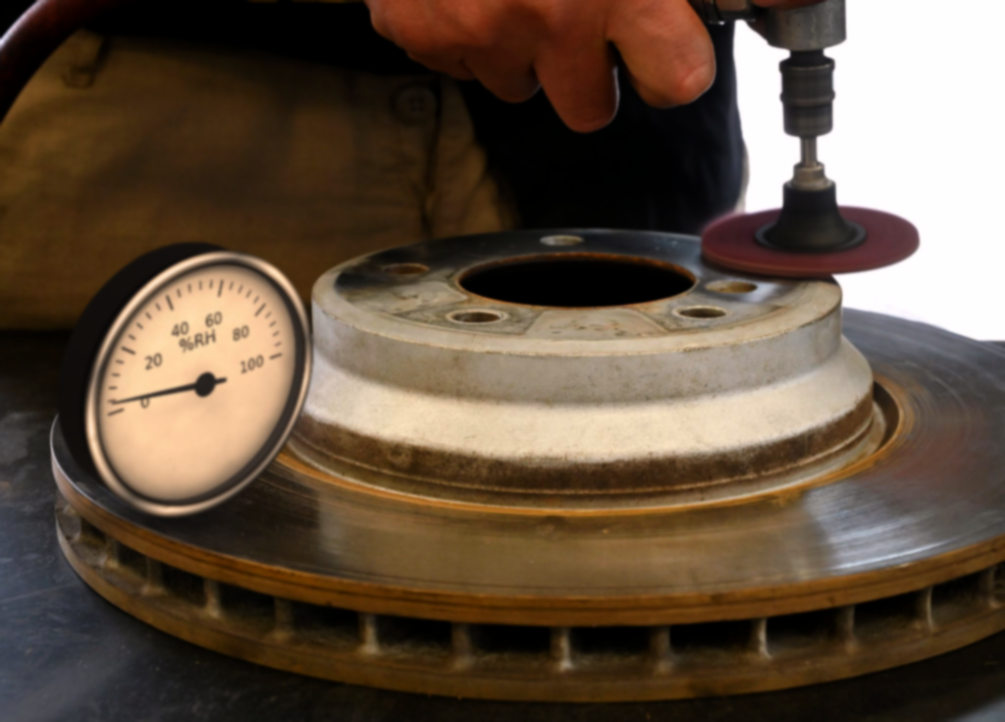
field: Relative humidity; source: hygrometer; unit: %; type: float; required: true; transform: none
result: 4 %
